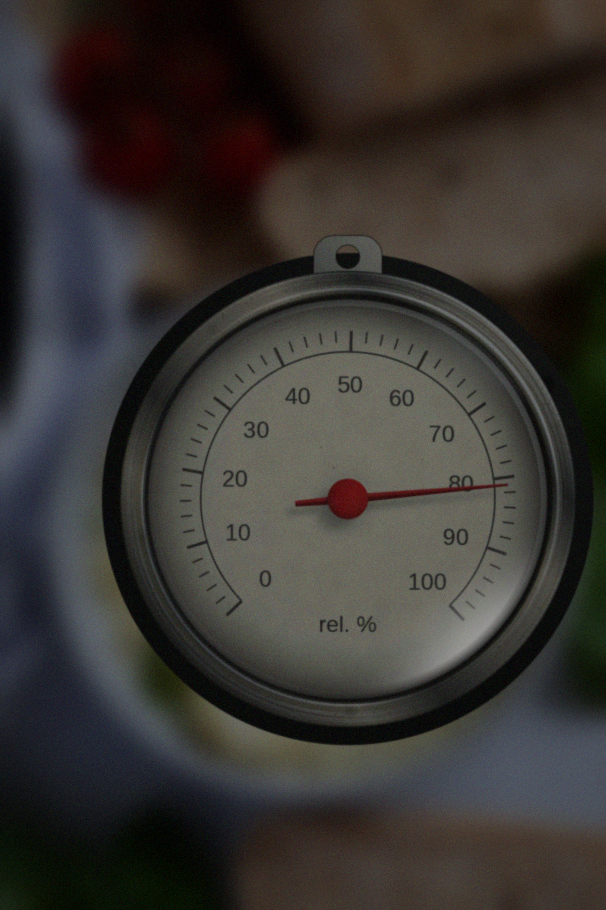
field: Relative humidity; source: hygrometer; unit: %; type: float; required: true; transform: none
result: 81 %
